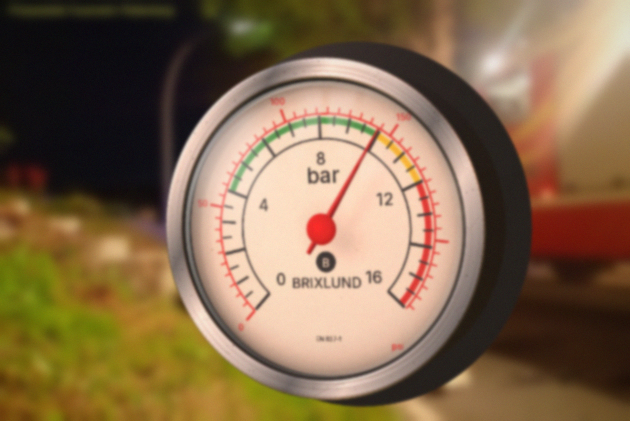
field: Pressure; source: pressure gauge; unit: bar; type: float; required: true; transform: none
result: 10 bar
